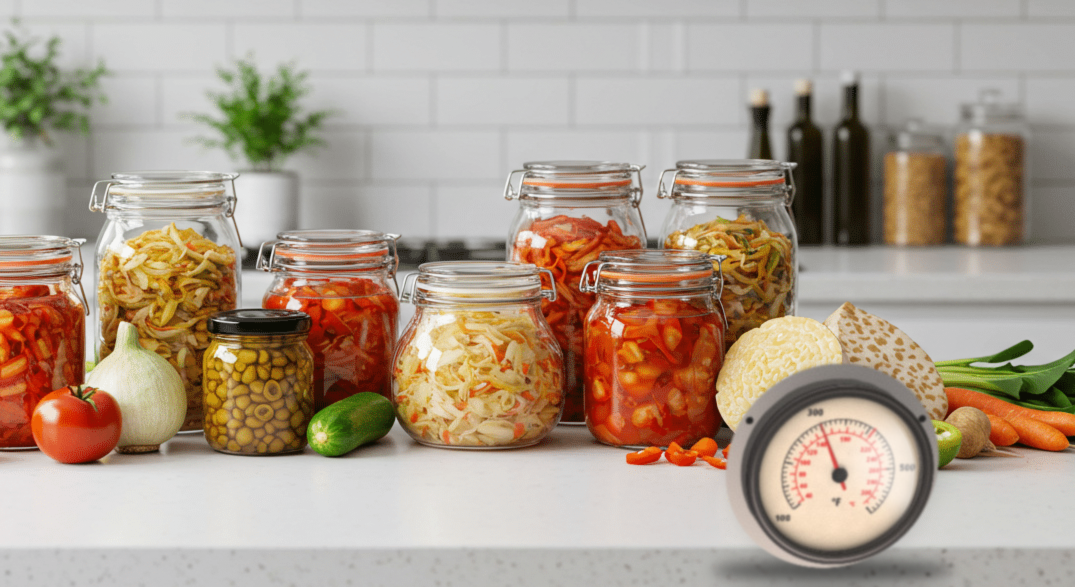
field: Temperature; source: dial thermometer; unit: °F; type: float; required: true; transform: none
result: 300 °F
